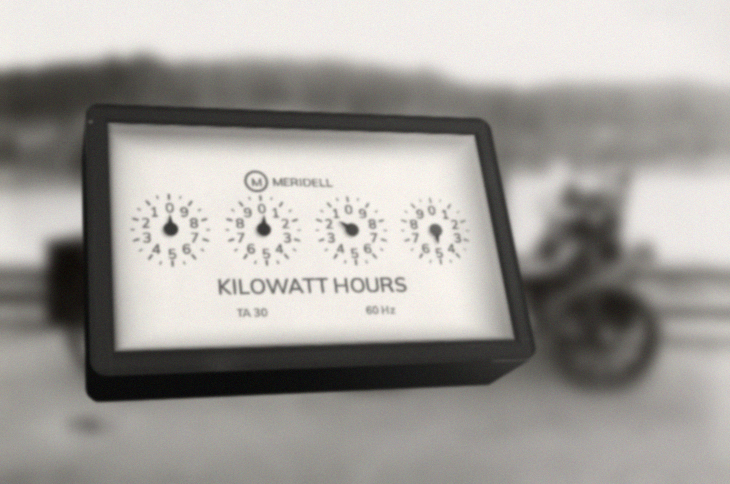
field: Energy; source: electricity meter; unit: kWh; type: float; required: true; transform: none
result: 15 kWh
